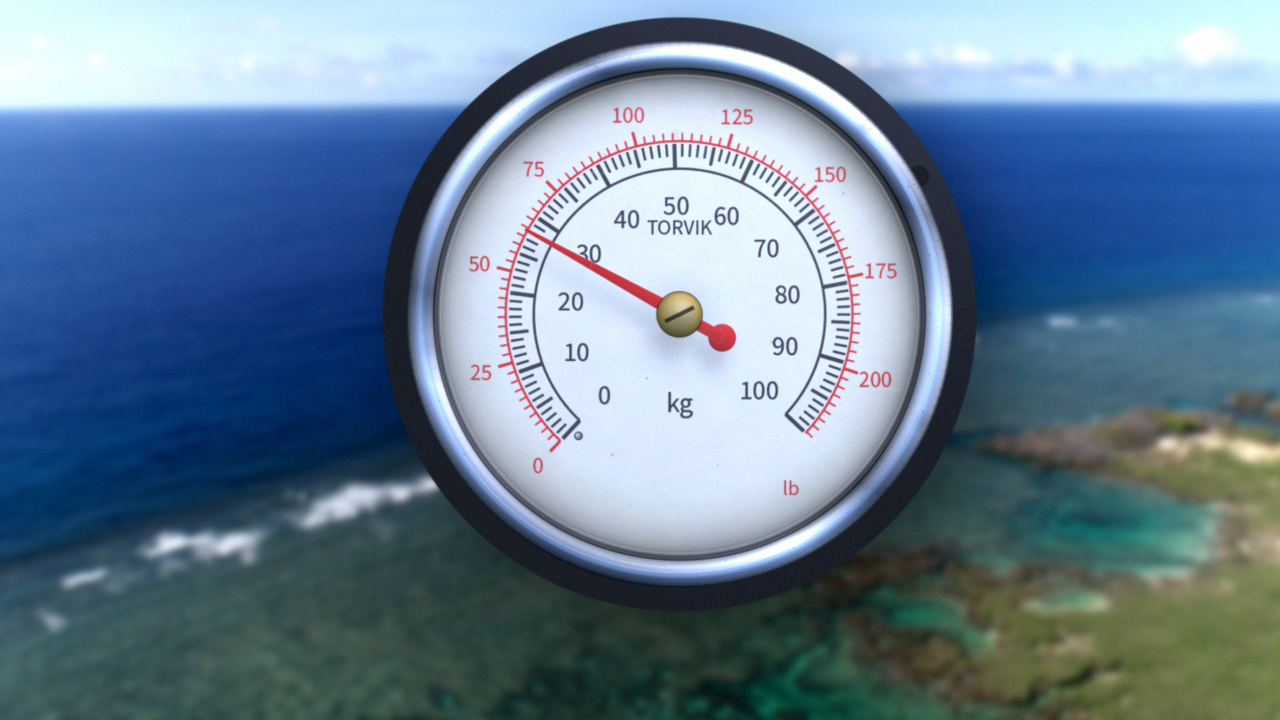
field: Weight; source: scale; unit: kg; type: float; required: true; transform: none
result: 28 kg
